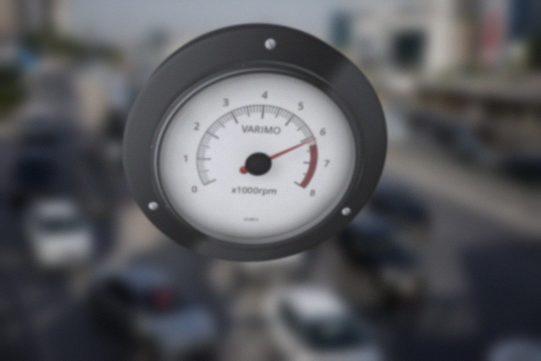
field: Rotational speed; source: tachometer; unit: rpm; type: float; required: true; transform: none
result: 6000 rpm
